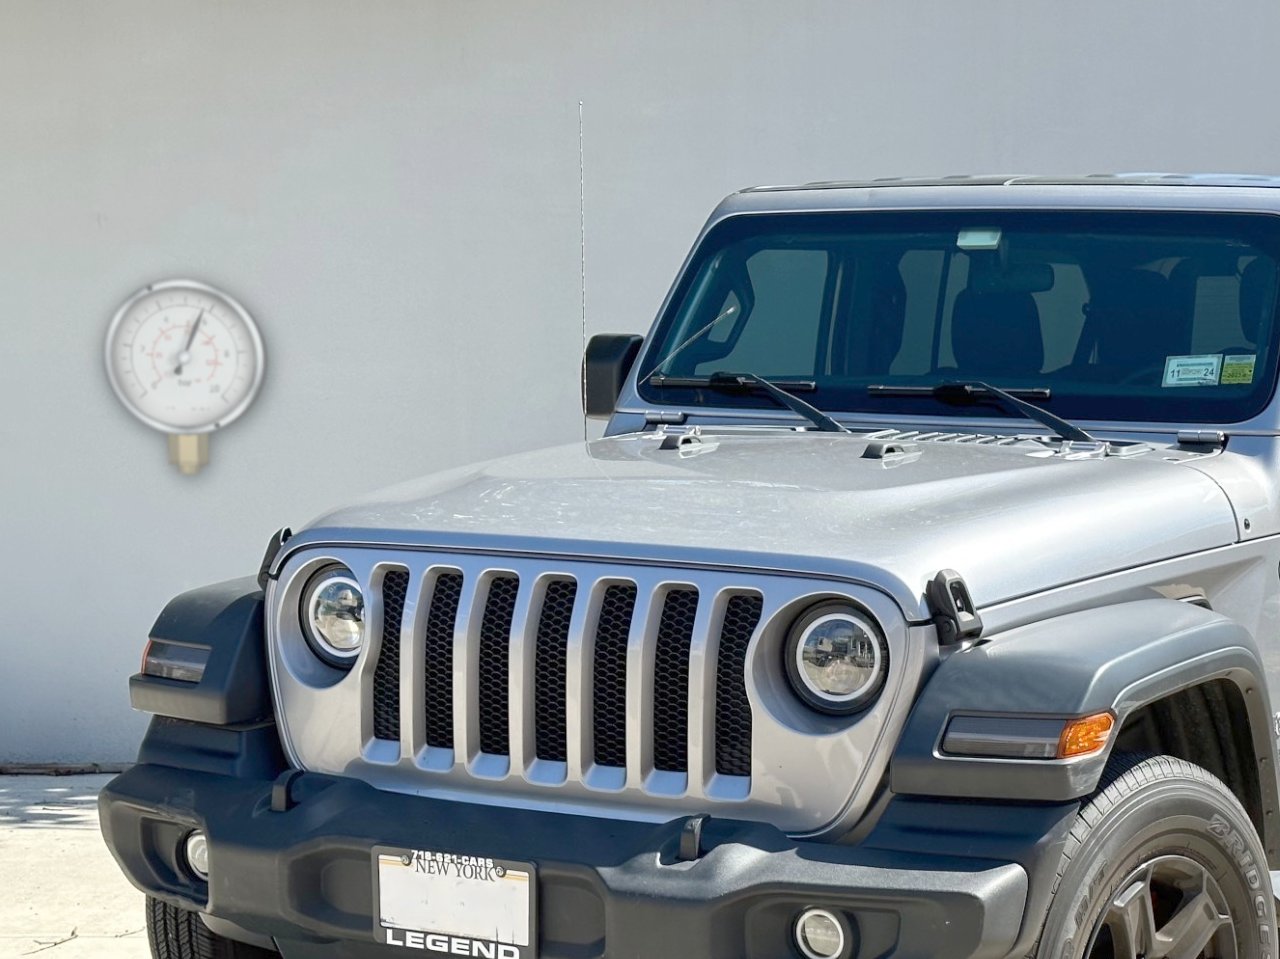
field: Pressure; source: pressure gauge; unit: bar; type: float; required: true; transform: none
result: 5.75 bar
